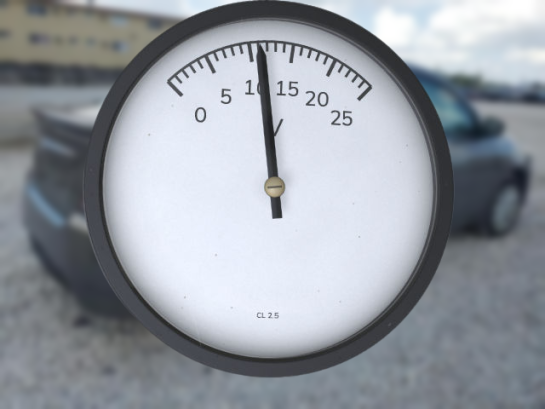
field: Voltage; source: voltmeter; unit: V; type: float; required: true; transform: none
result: 11 V
